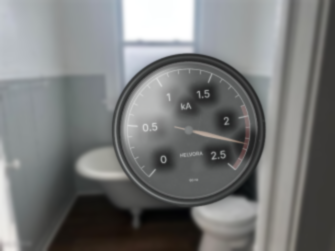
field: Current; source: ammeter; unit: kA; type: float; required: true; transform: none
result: 2.25 kA
